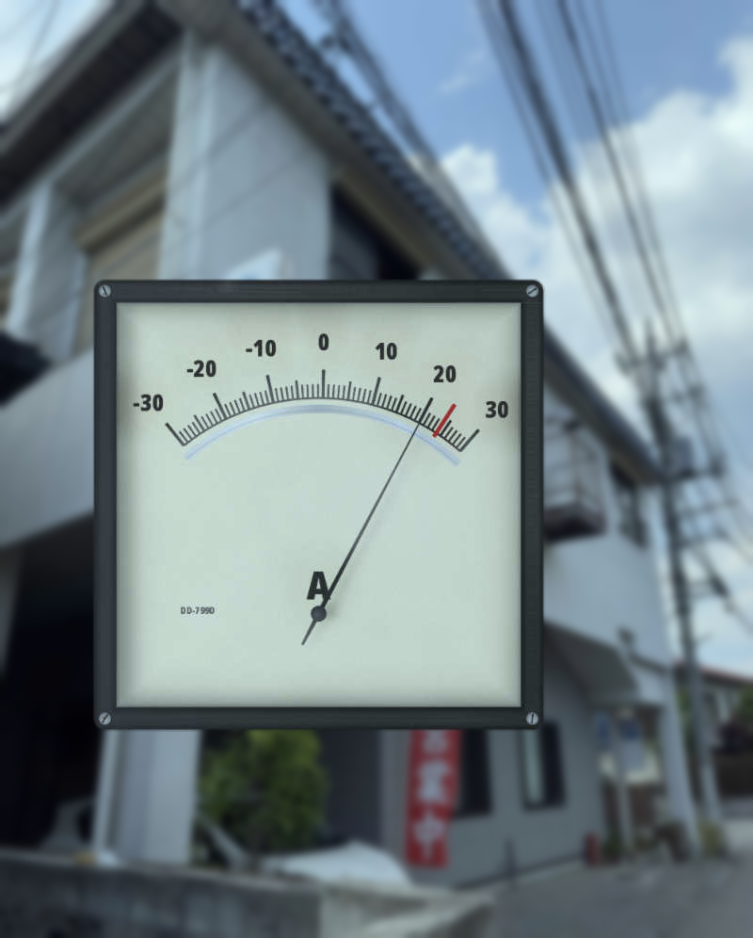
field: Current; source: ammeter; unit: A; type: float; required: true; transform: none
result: 20 A
